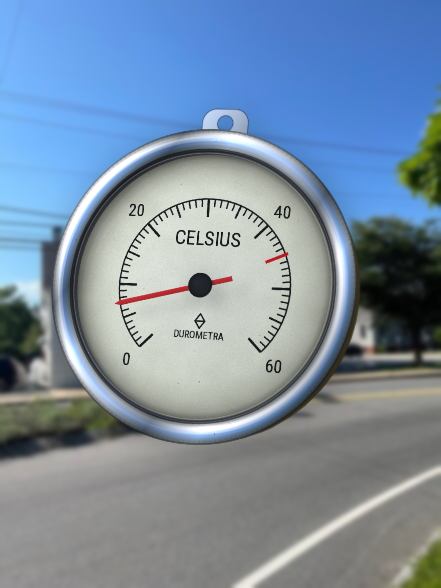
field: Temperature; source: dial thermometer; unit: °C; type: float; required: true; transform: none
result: 7 °C
